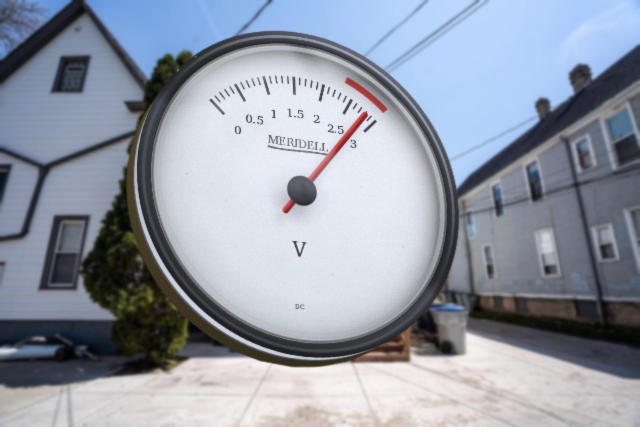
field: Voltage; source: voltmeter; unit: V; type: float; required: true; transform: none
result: 2.8 V
